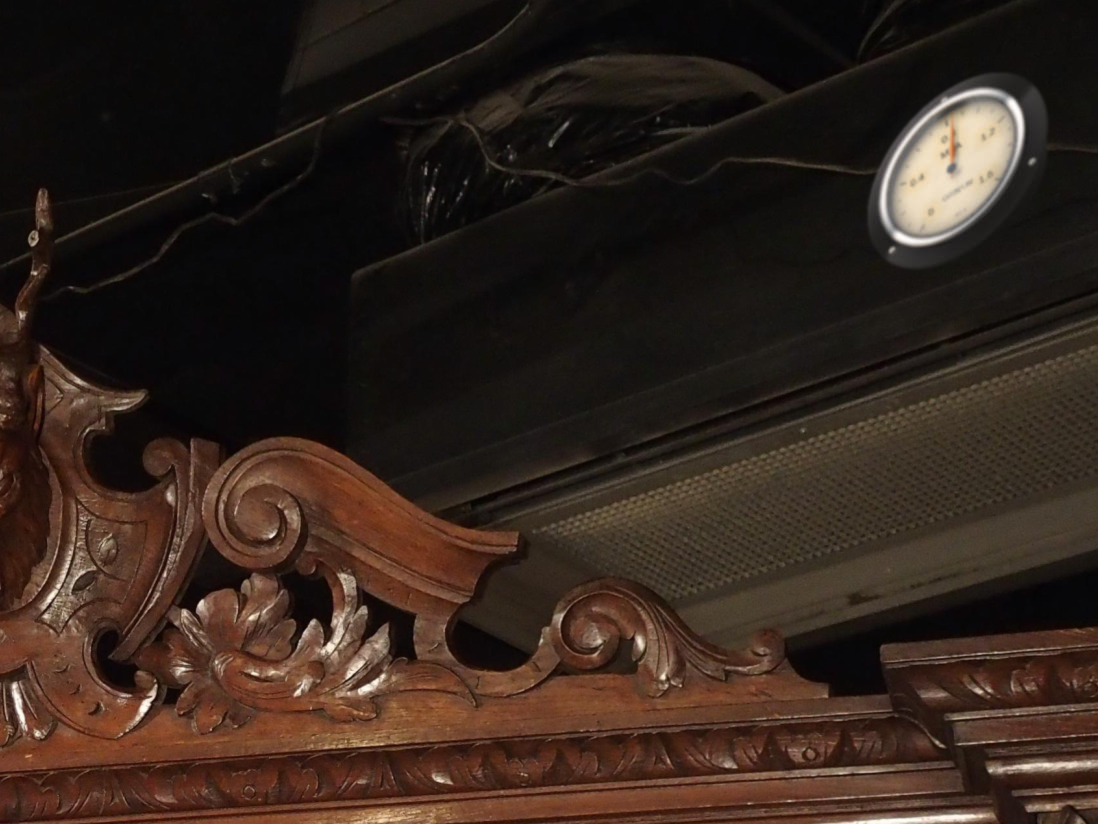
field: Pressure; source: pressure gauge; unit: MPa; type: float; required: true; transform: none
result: 0.85 MPa
